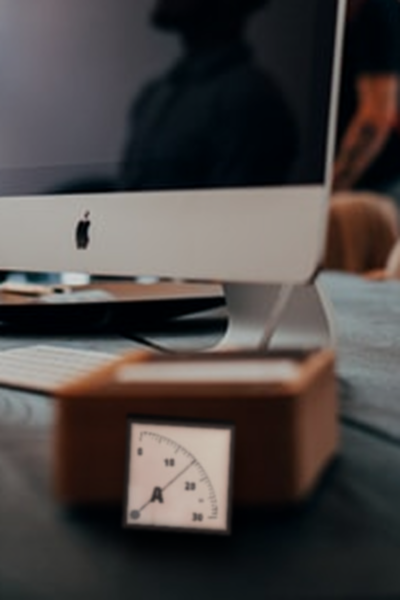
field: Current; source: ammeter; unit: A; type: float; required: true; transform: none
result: 15 A
